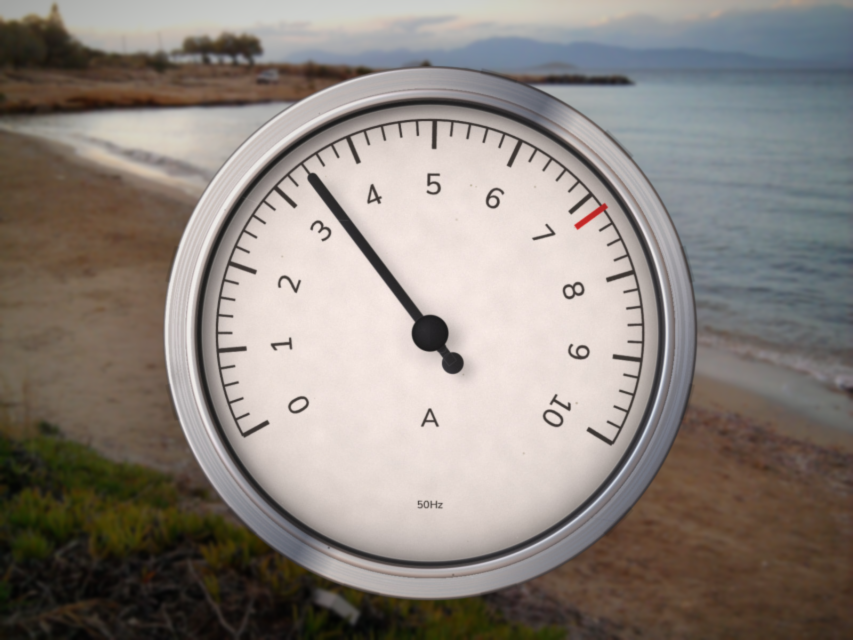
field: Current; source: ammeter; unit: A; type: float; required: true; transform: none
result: 3.4 A
